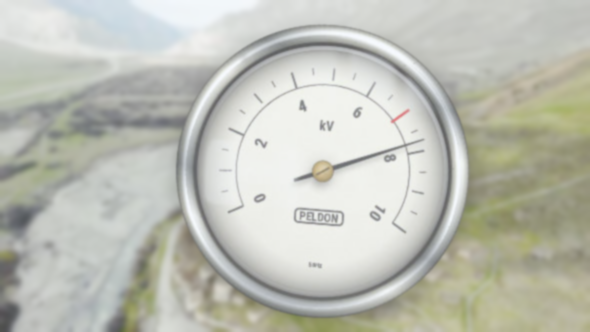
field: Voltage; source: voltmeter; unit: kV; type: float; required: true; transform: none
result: 7.75 kV
